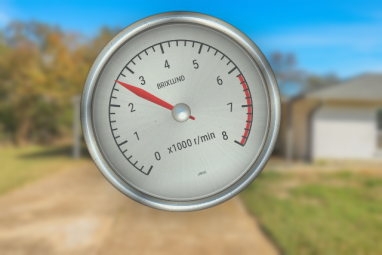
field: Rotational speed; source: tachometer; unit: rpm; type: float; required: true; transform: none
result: 2600 rpm
